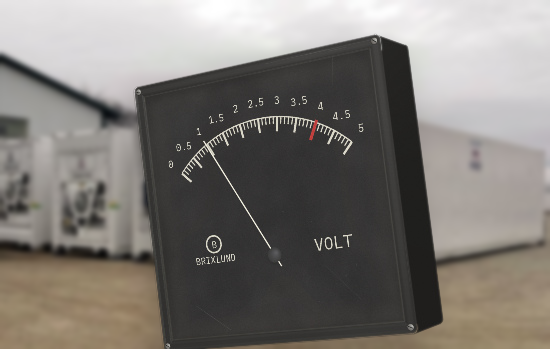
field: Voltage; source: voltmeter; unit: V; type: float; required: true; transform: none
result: 1 V
